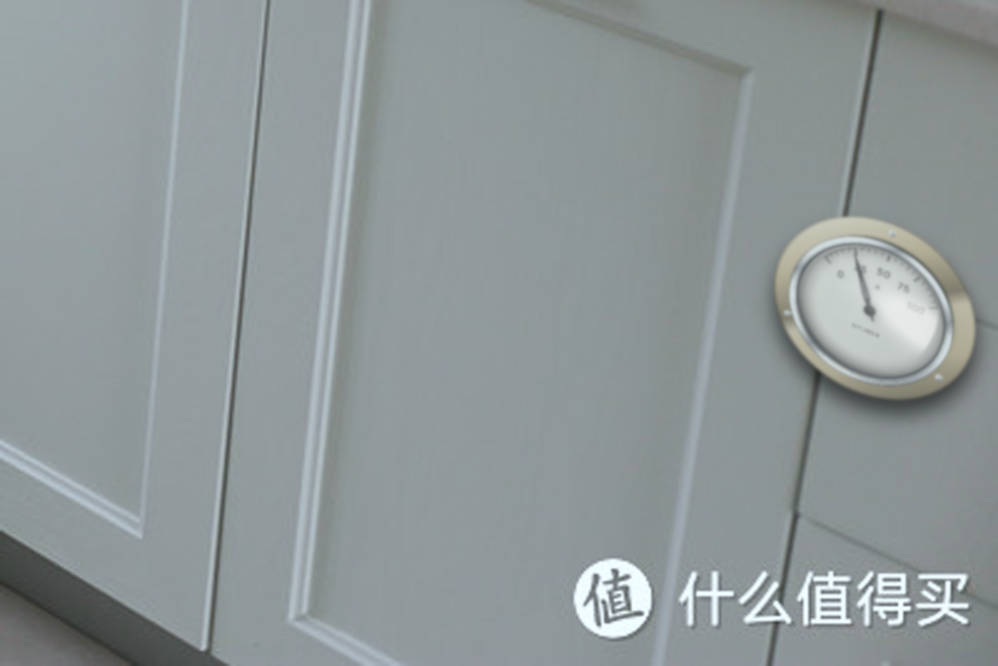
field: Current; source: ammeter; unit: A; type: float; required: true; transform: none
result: 25 A
